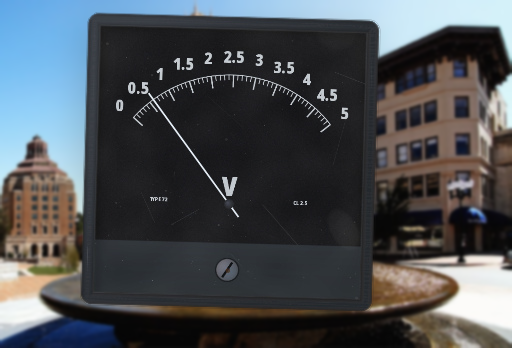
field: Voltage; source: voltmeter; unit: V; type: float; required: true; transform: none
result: 0.6 V
